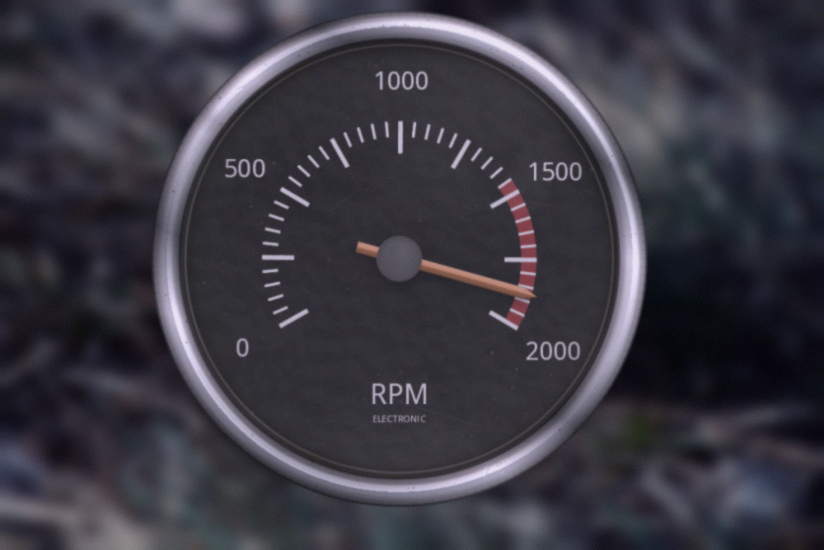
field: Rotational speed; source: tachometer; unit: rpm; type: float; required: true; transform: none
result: 1875 rpm
